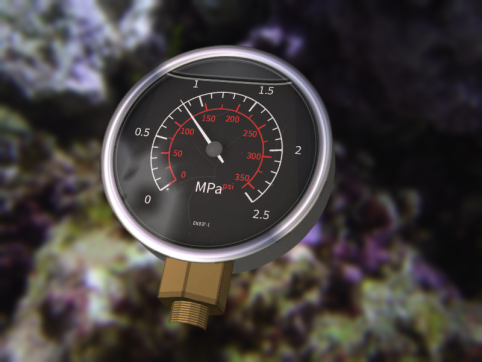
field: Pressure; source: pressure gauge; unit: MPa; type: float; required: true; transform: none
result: 0.85 MPa
